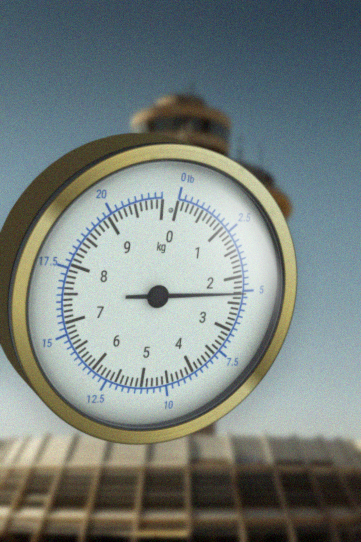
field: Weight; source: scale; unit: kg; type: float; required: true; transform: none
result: 2.3 kg
